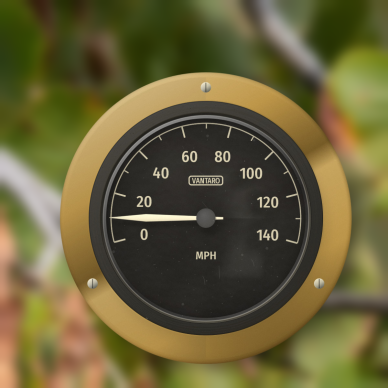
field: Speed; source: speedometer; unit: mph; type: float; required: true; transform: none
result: 10 mph
